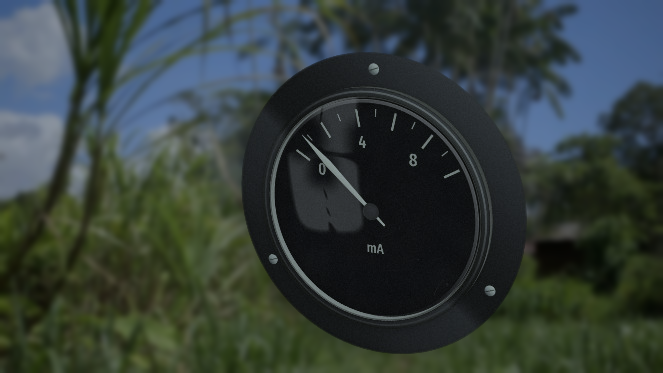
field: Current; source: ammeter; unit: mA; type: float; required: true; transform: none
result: 1 mA
